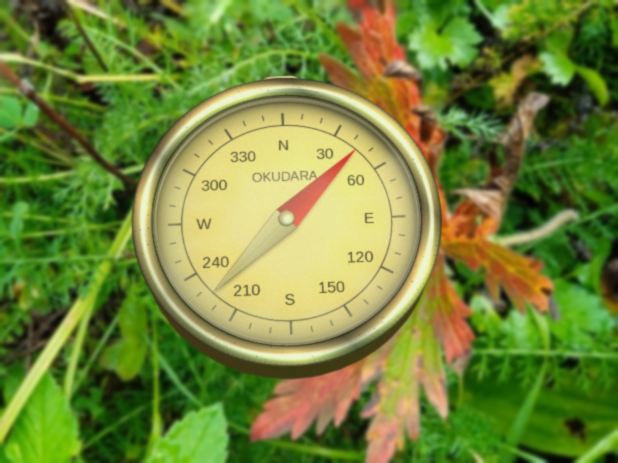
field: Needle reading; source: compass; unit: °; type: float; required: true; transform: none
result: 45 °
